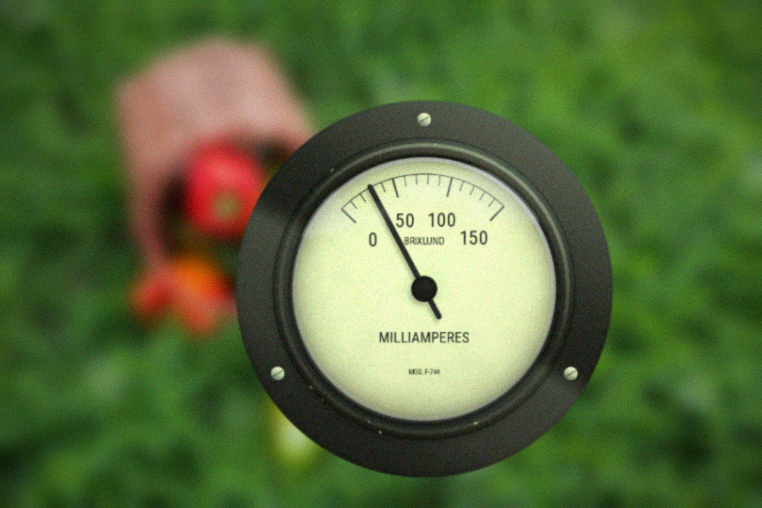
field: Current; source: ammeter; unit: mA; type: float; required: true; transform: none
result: 30 mA
